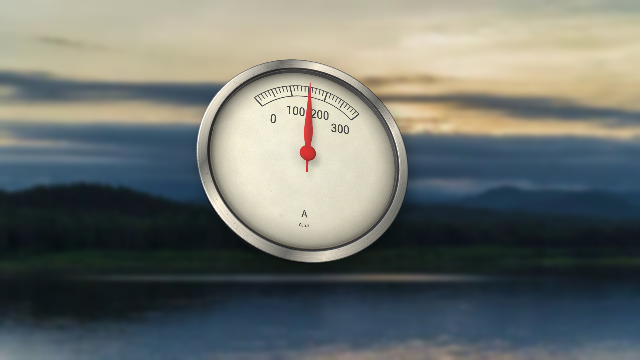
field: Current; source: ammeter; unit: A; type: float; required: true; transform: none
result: 150 A
